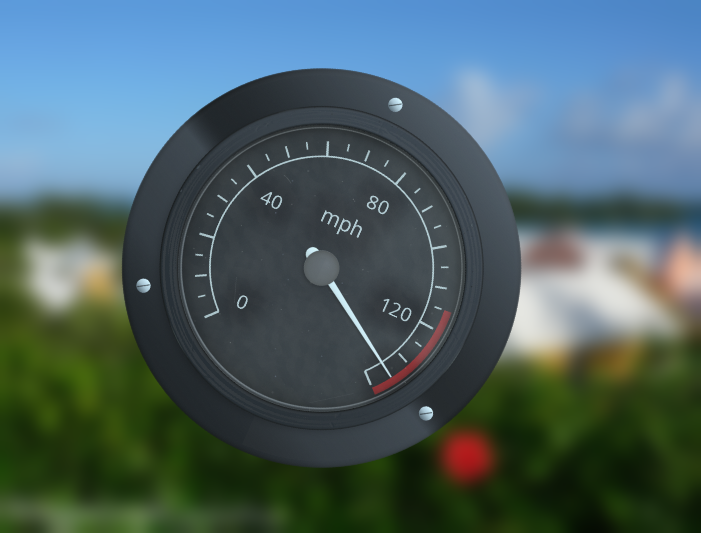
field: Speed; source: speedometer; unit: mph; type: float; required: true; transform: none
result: 135 mph
